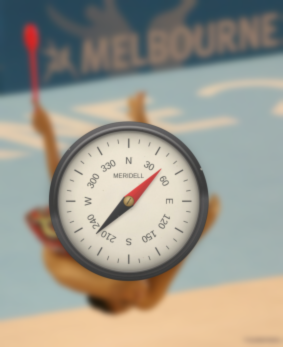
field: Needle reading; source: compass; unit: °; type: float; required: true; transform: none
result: 45 °
